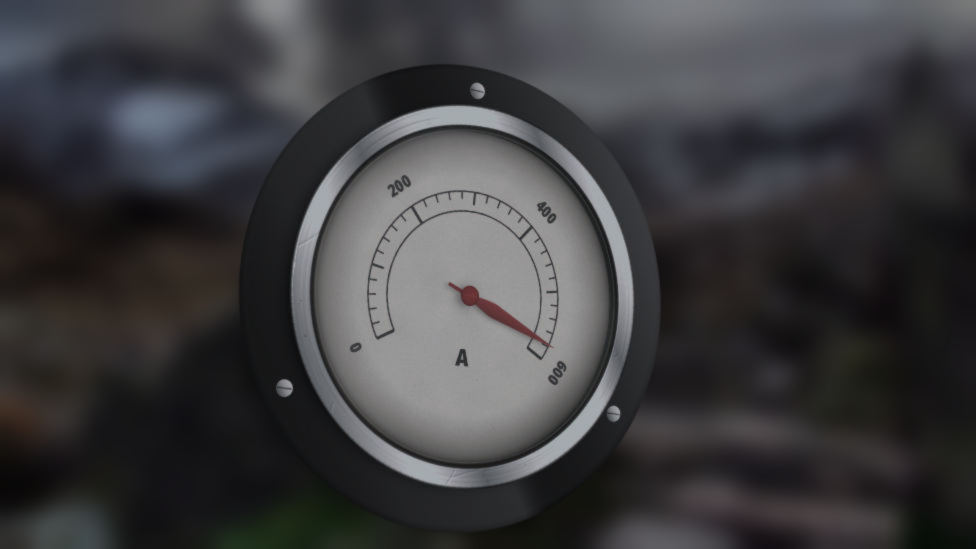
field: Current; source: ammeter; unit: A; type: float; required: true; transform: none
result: 580 A
